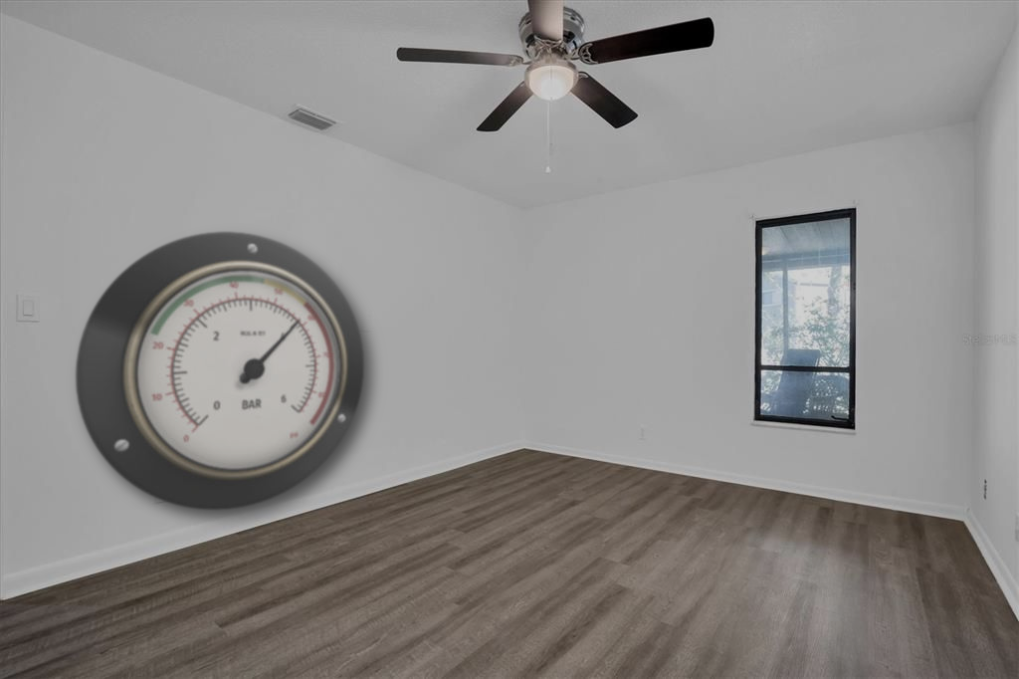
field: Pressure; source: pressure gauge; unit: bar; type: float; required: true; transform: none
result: 4 bar
